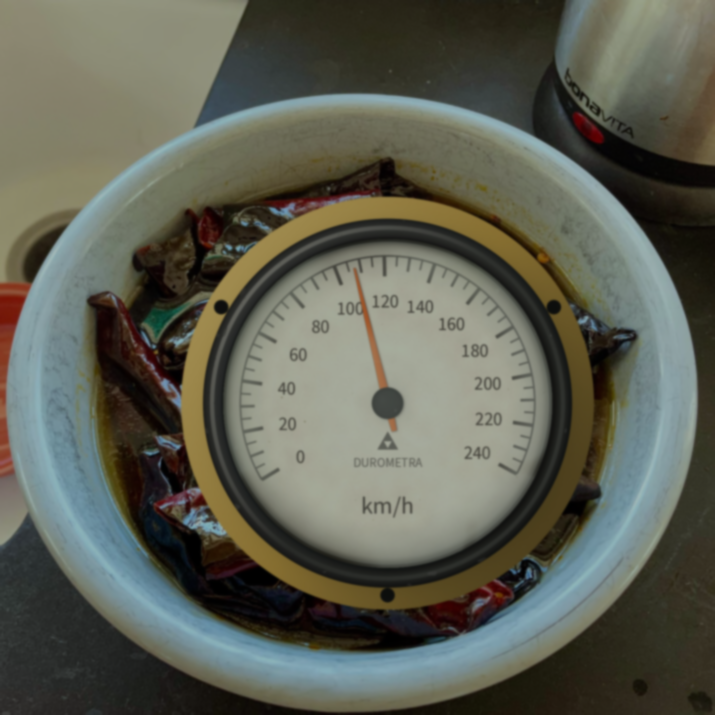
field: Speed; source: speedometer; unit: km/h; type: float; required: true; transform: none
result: 107.5 km/h
